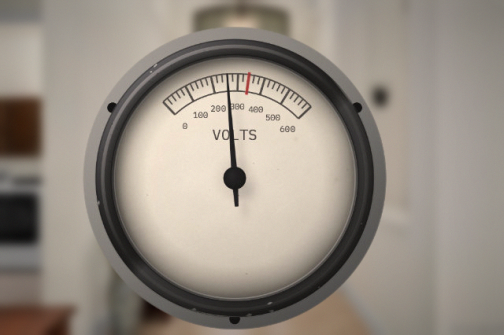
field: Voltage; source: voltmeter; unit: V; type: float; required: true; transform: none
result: 260 V
